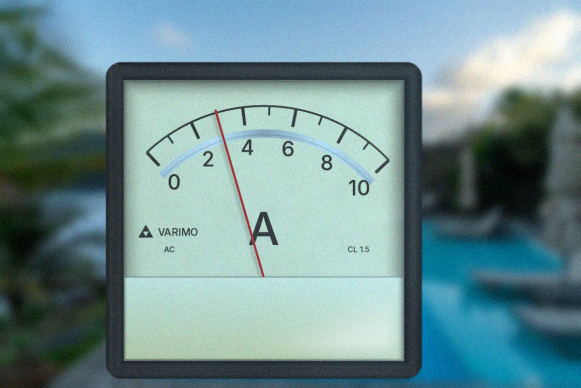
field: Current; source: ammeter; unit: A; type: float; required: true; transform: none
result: 3 A
